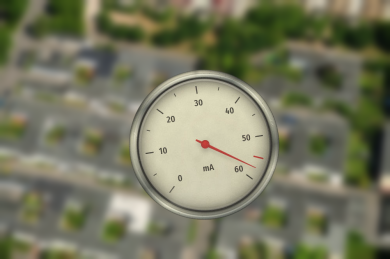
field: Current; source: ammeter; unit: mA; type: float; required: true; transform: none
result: 57.5 mA
